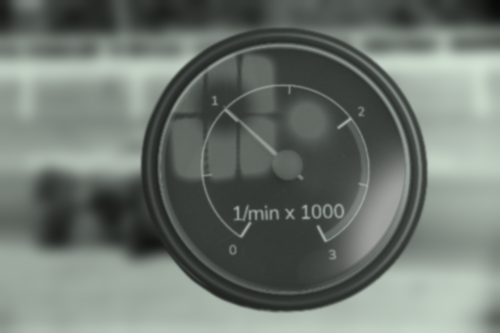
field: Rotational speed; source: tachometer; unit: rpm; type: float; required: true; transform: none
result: 1000 rpm
